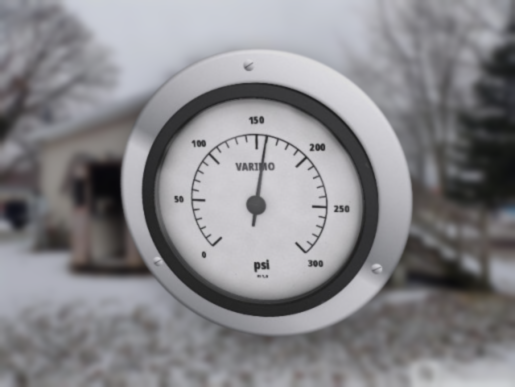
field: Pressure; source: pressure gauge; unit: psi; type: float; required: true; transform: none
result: 160 psi
